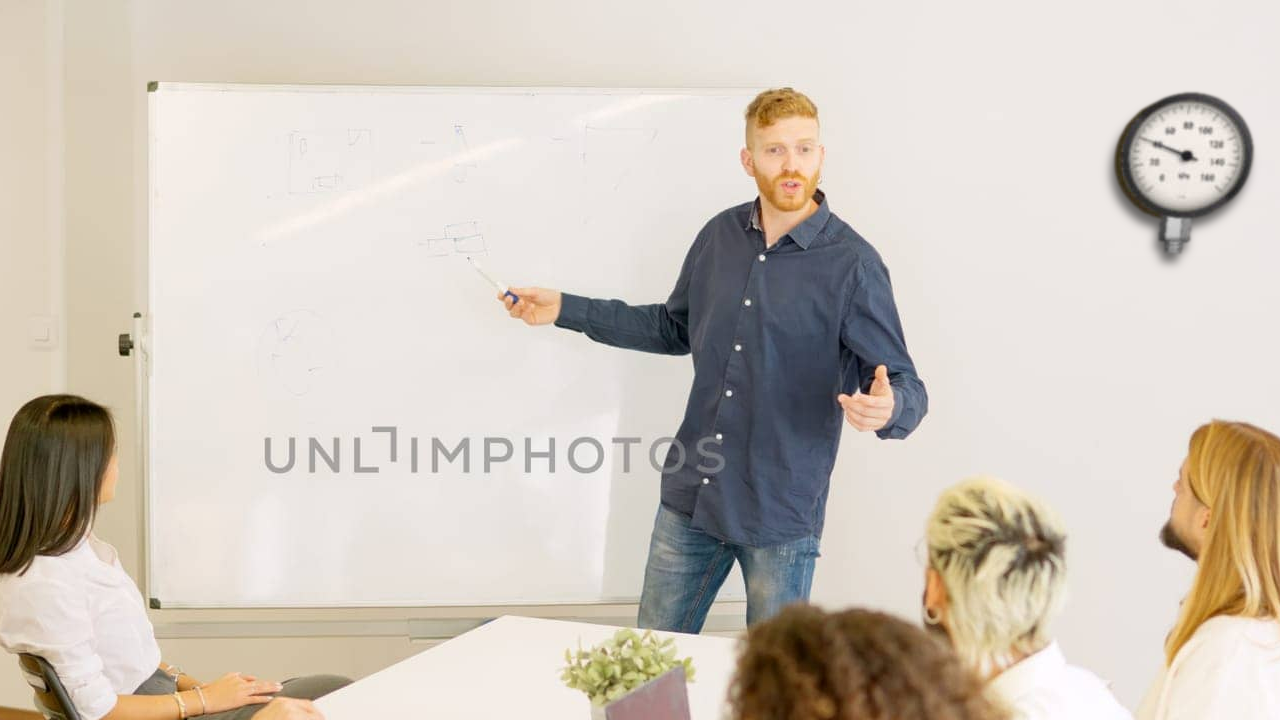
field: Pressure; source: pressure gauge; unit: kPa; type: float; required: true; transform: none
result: 40 kPa
